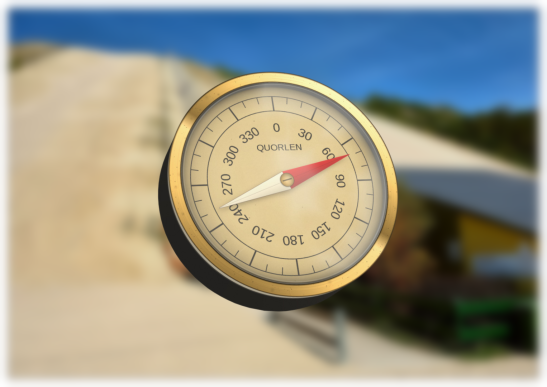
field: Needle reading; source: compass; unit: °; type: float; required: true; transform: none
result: 70 °
